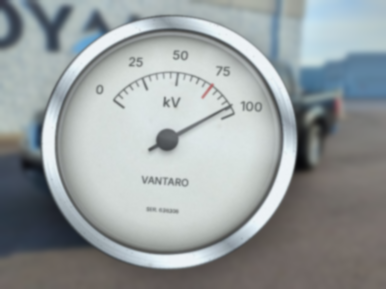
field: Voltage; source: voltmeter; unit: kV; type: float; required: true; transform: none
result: 95 kV
